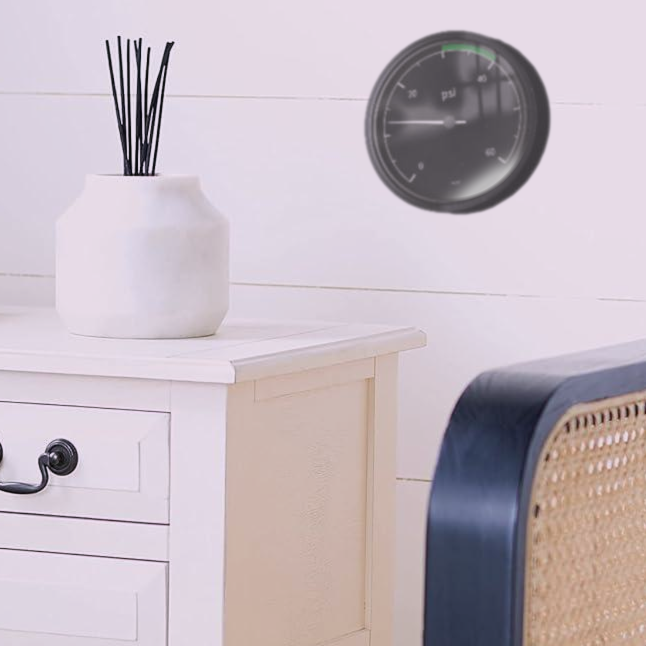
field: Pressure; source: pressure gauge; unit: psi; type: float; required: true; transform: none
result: 12.5 psi
